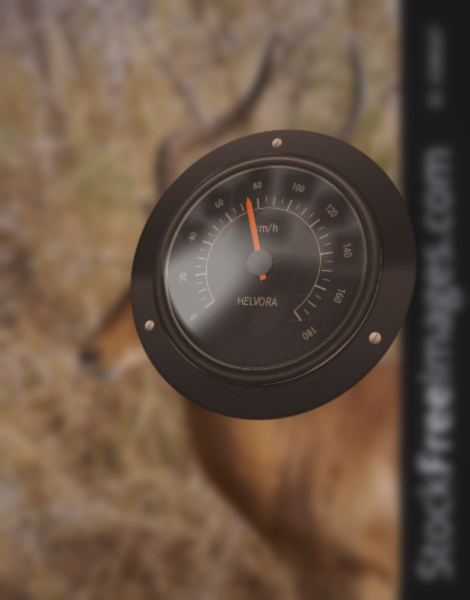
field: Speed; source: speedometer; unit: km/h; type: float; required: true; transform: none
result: 75 km/h
